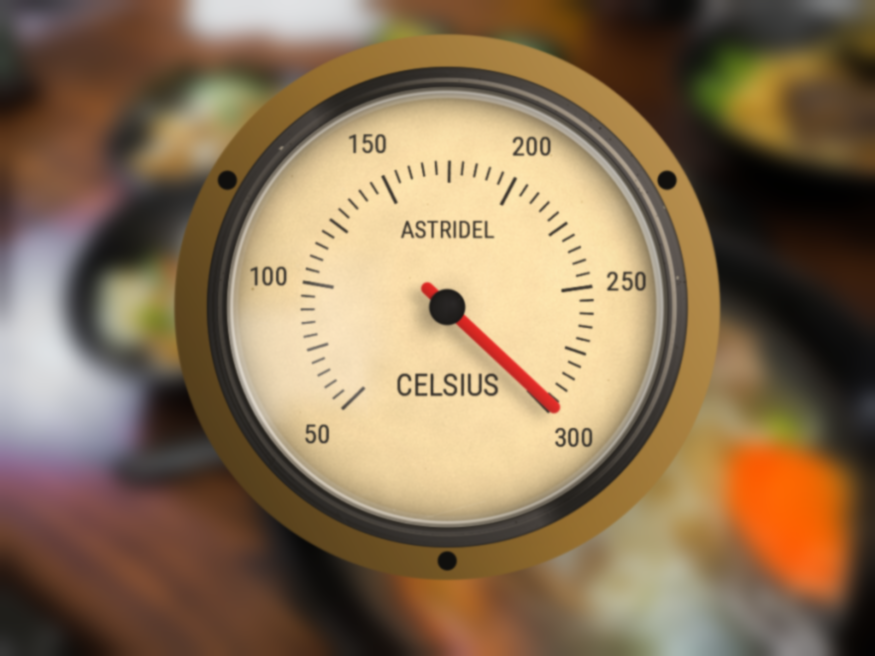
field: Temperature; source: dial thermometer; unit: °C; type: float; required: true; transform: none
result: 297.5 °C
